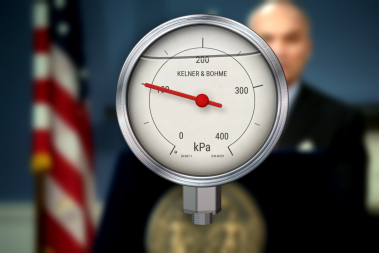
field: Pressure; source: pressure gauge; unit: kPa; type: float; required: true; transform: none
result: 100 kPa
